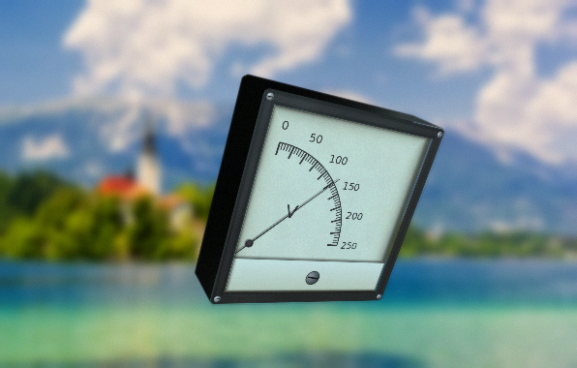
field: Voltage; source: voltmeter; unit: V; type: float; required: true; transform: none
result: 125 V
